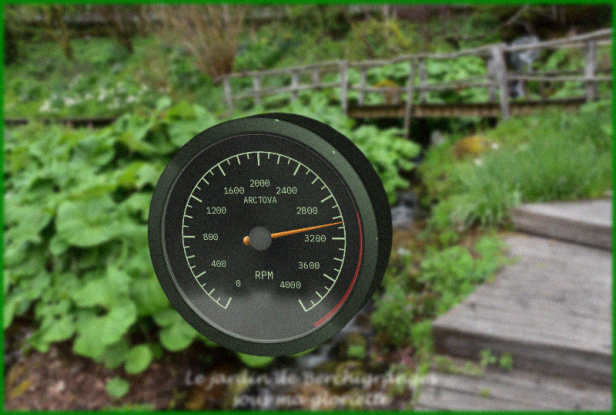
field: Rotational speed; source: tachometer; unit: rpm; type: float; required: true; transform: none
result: 3050 rpm
